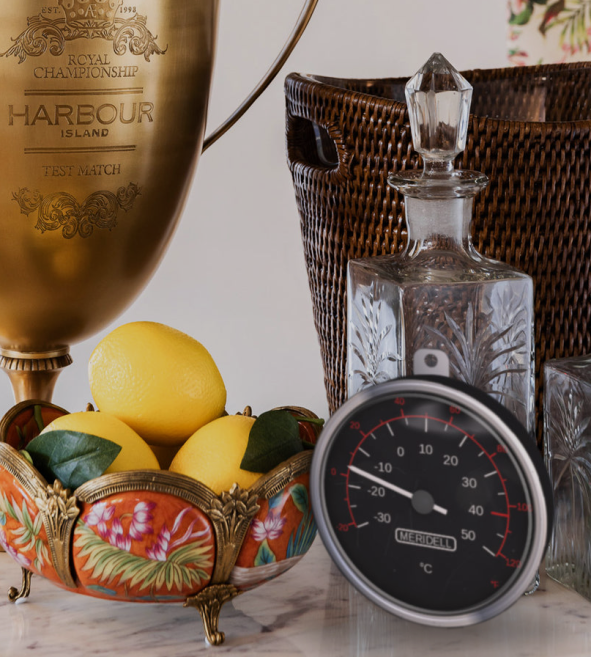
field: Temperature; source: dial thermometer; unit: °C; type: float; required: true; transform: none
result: -15 °C
